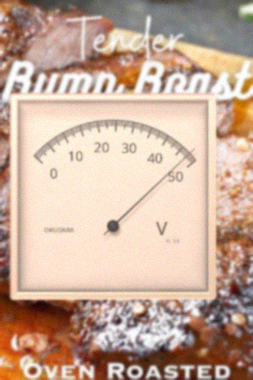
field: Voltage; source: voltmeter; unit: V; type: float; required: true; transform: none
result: 47.5 V
